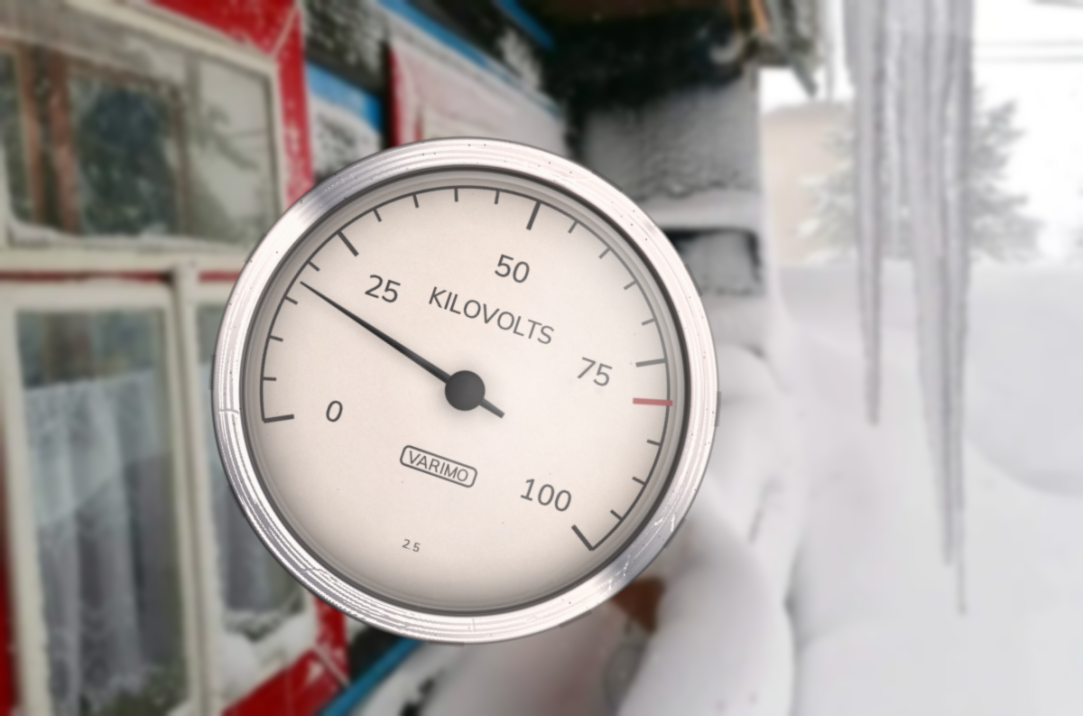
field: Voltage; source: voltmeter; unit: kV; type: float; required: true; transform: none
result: 17.5 kV
